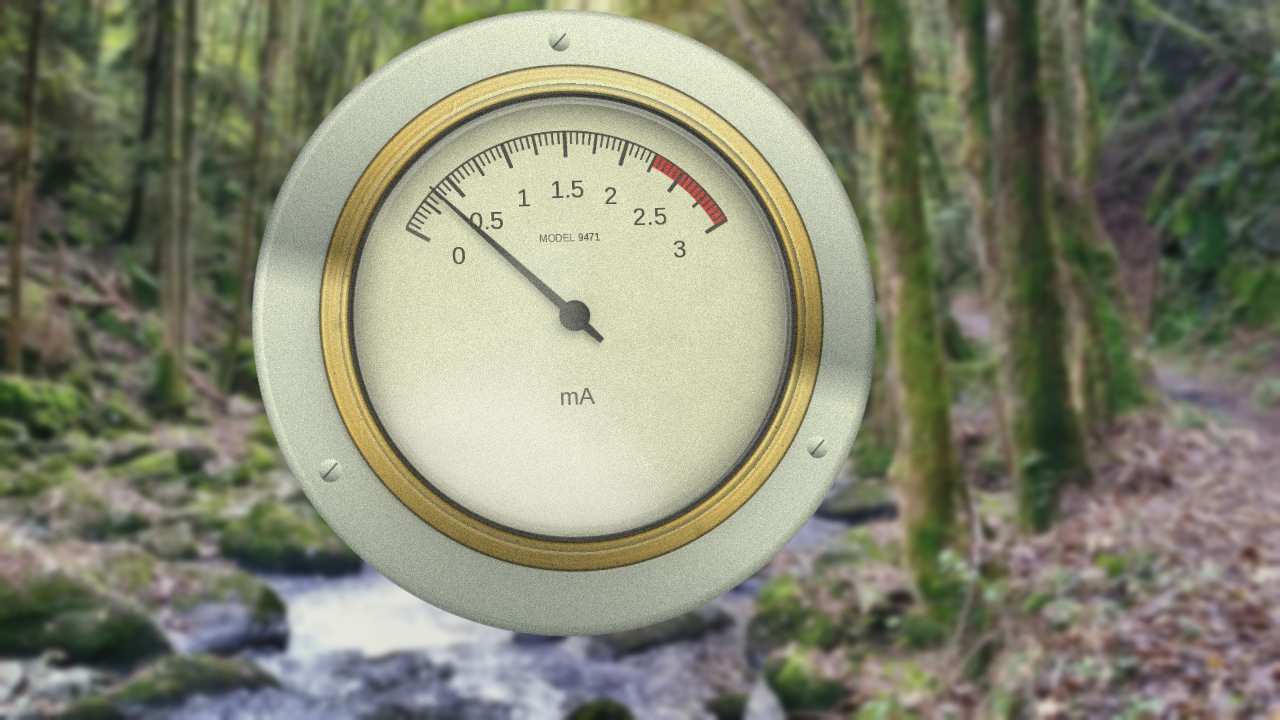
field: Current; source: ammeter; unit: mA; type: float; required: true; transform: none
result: 0.35 mA
